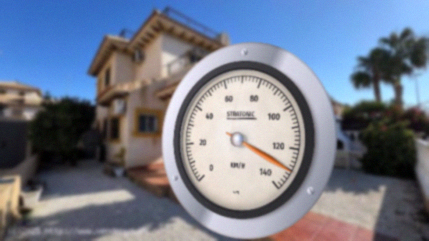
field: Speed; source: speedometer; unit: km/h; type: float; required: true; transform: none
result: 130 km/h
